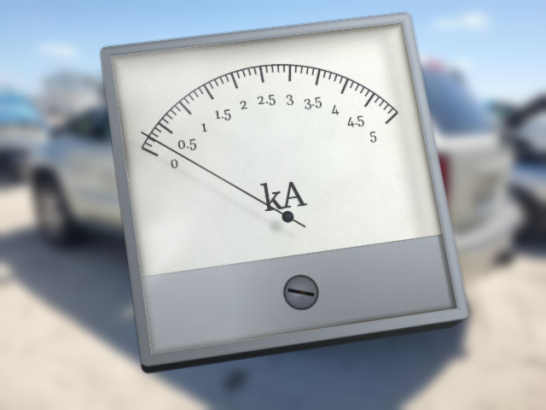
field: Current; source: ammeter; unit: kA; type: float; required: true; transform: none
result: 0.2 kA
